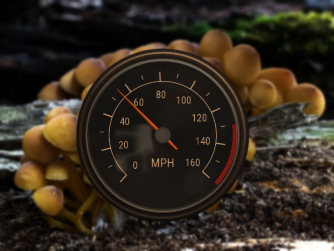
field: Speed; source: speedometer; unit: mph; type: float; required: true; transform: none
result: 55 mph
